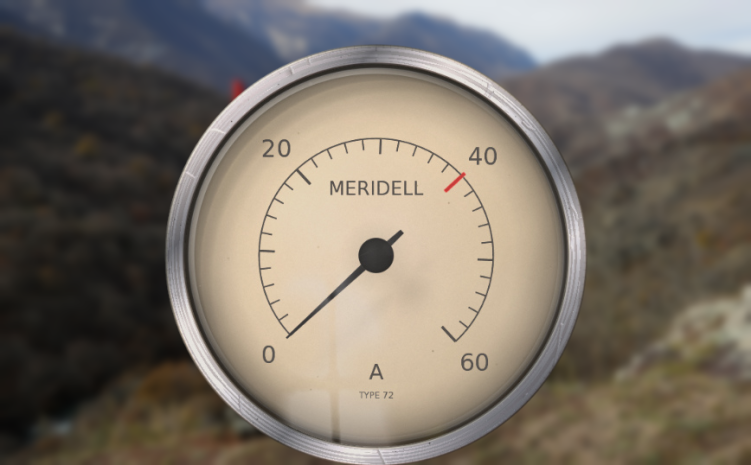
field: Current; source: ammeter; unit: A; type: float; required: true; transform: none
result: 0 A
